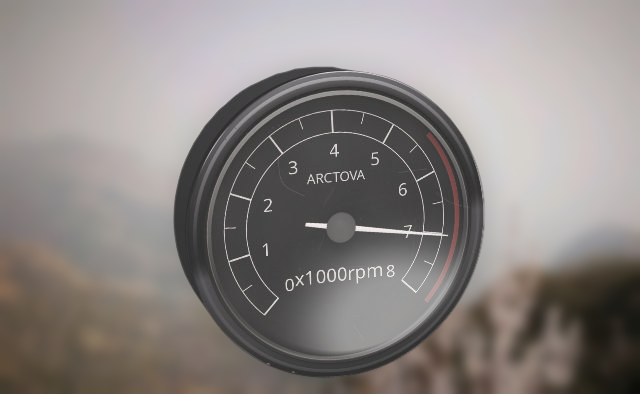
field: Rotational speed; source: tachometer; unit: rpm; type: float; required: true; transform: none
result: 7000 rpm
